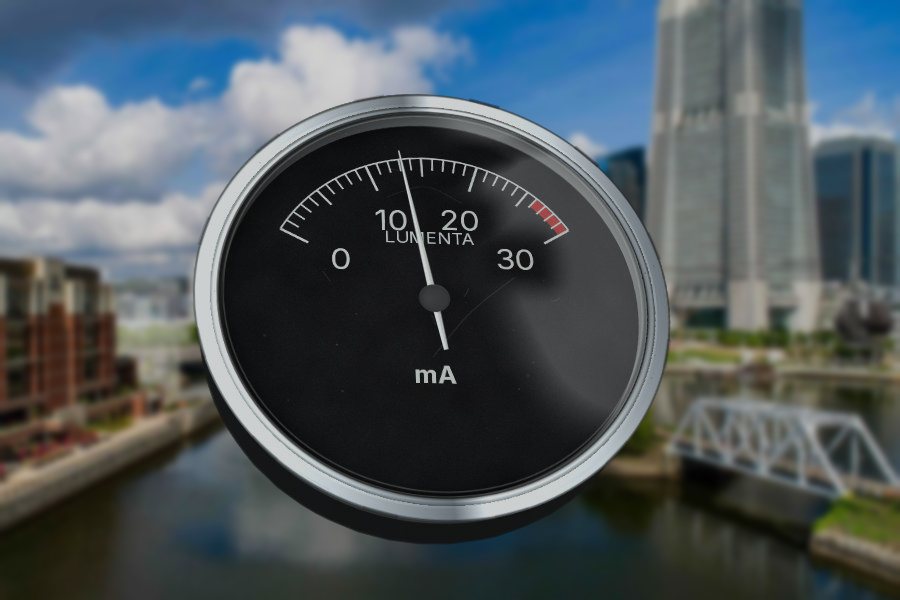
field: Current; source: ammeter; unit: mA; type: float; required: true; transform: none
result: 13 mA
